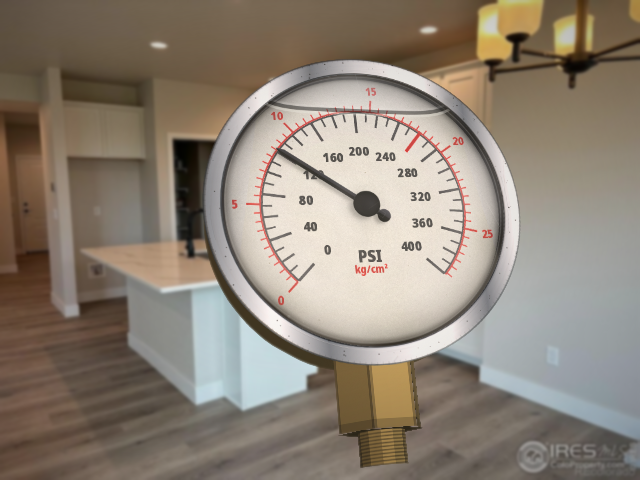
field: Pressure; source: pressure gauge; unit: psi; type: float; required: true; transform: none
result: 120 psi
